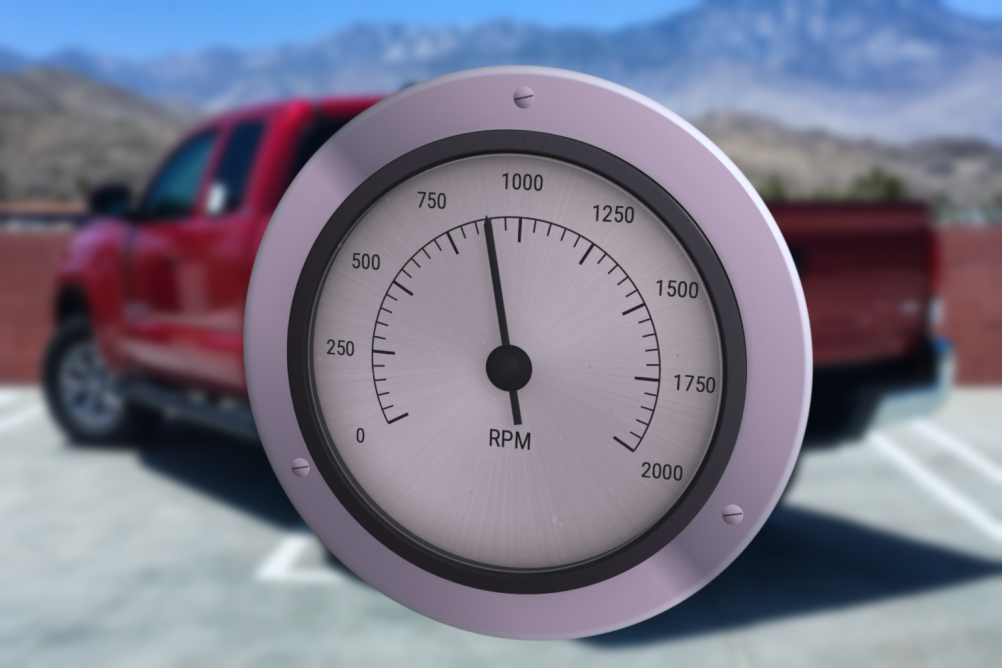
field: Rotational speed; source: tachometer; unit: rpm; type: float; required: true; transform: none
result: 900 rpm
